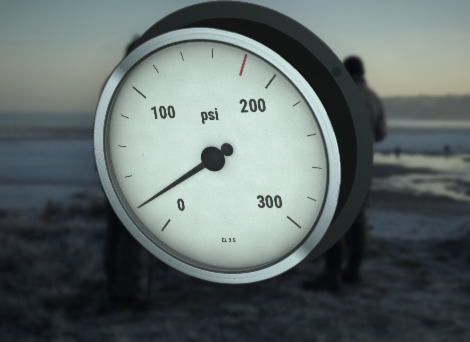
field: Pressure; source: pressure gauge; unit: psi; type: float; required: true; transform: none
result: 20 psi
